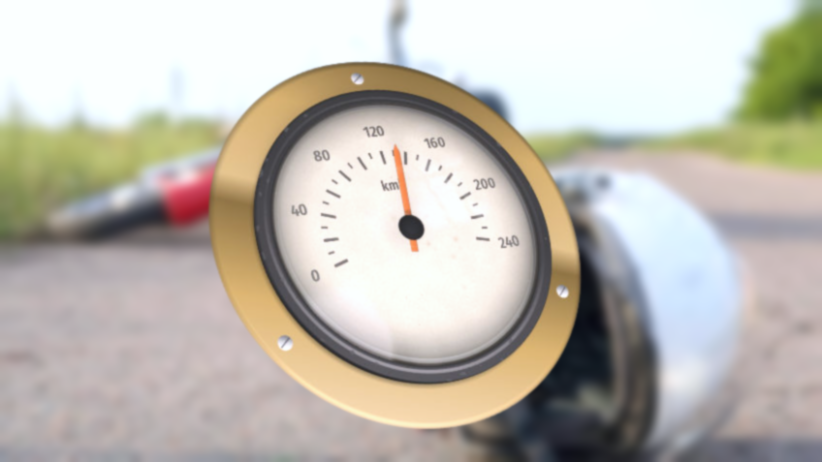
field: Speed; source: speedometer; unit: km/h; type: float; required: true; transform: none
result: 130 km/h
